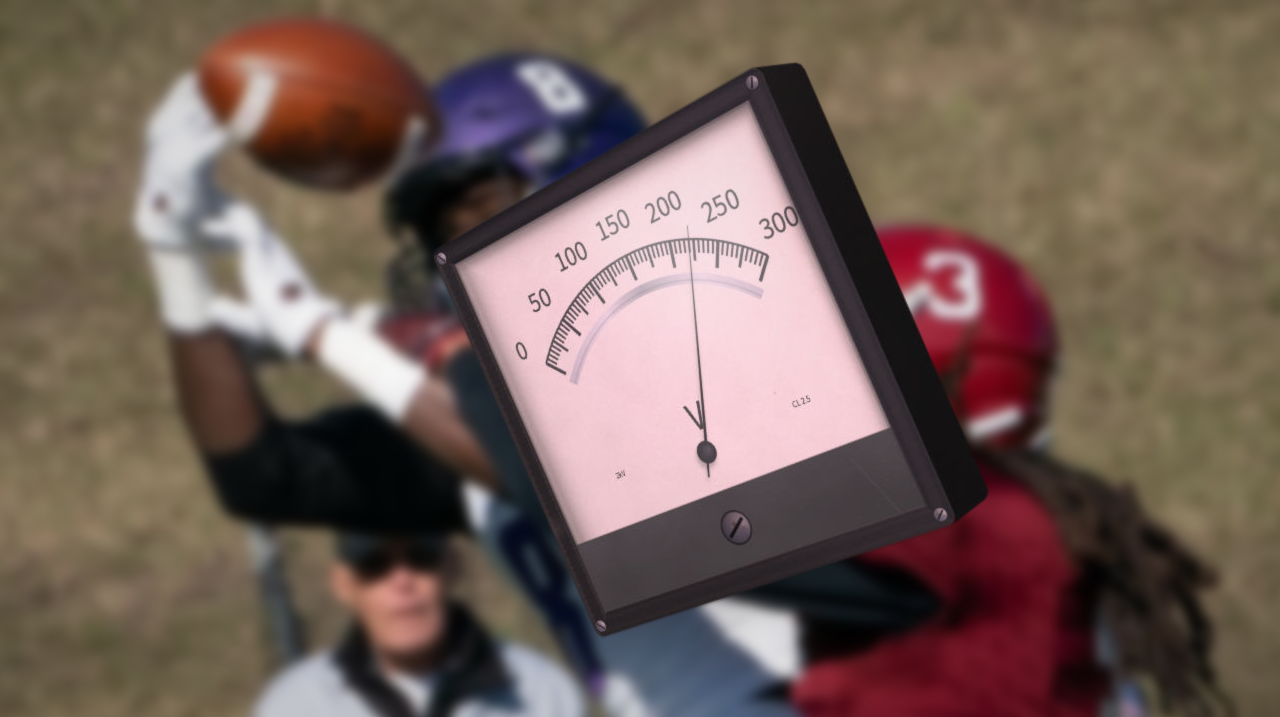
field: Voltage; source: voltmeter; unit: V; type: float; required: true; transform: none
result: 225 V
